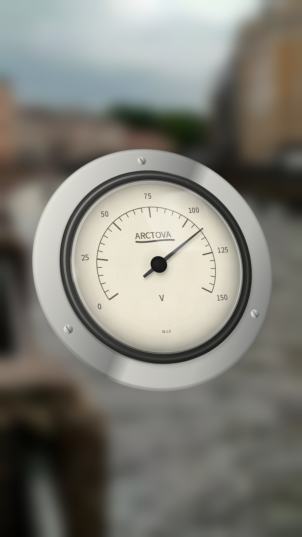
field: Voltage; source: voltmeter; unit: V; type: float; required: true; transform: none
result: 110 V
